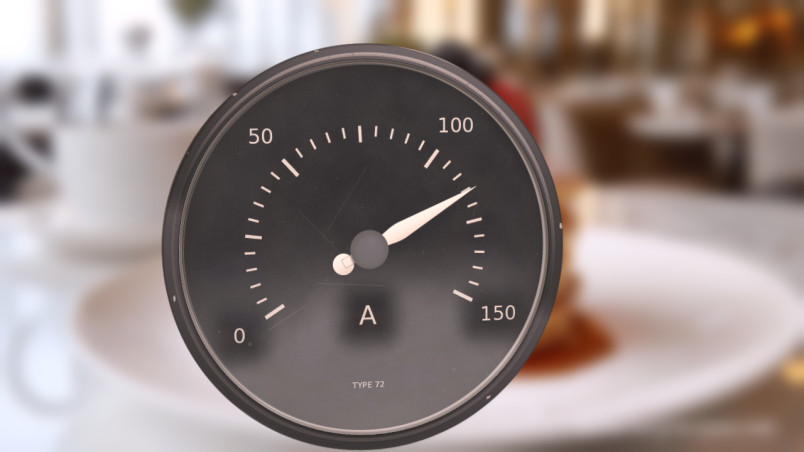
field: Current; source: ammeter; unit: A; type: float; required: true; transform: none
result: 115 A
